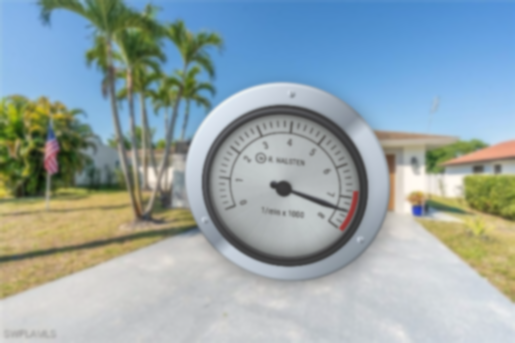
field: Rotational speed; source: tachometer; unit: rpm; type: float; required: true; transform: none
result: 7400 rpm
